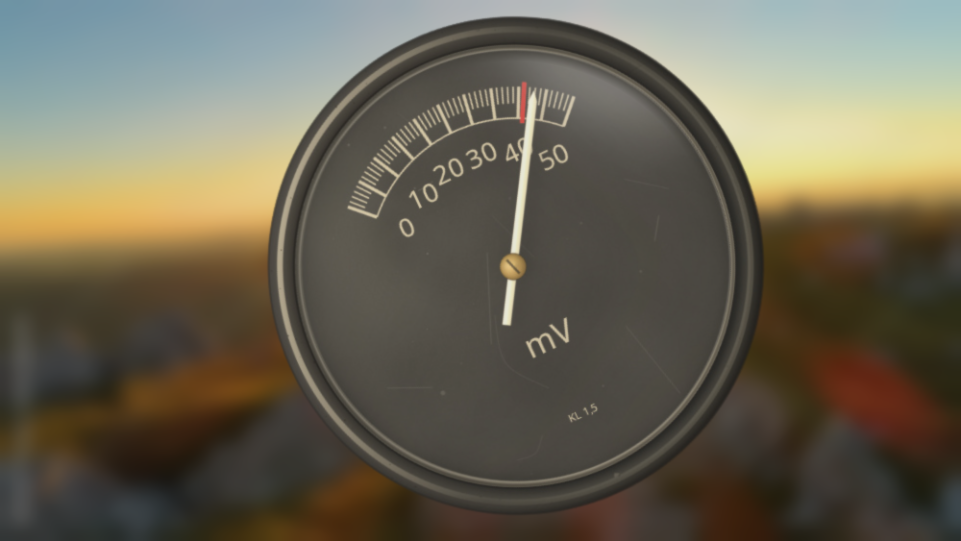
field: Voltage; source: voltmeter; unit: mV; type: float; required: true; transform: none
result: 43 mV
